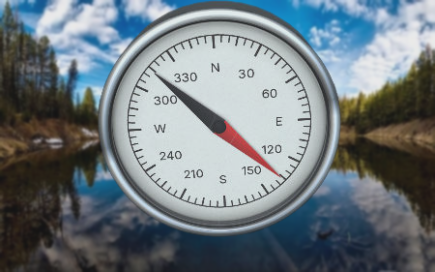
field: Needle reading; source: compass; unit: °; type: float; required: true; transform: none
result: 135 °
